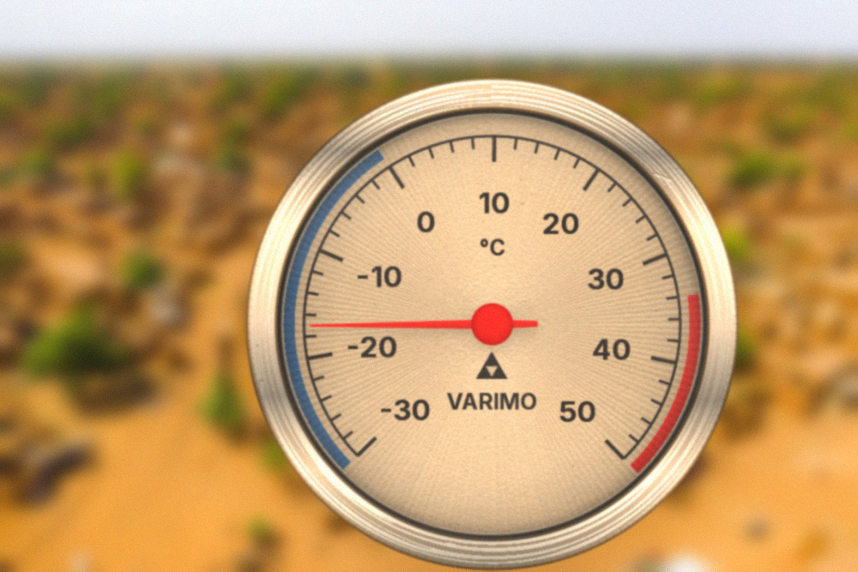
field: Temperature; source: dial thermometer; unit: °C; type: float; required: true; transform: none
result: -17 °C
